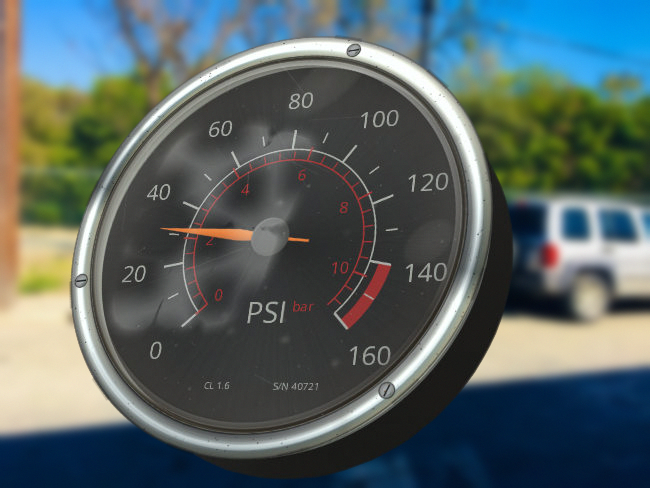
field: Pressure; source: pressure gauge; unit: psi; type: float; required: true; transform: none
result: 30 psi
